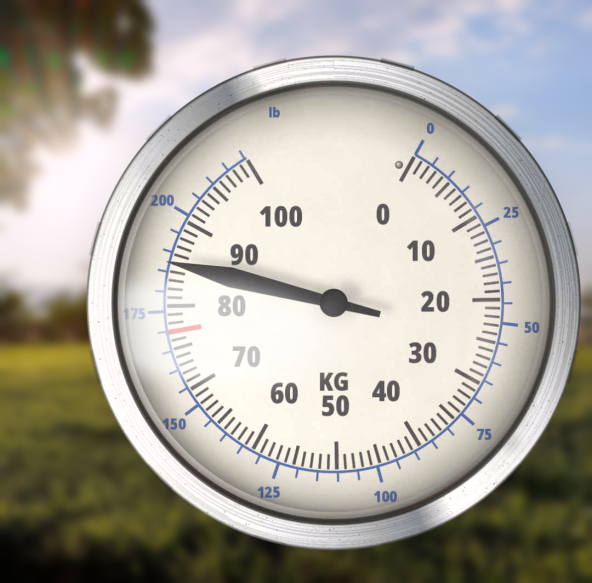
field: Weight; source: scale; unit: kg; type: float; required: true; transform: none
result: 85 kg
